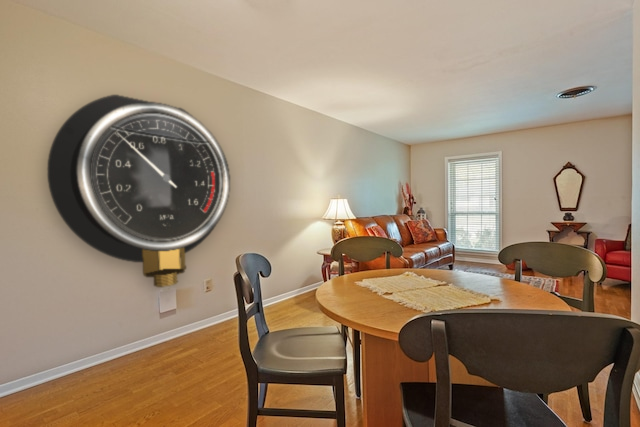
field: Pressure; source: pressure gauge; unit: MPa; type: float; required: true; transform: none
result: 0.55 MPa
